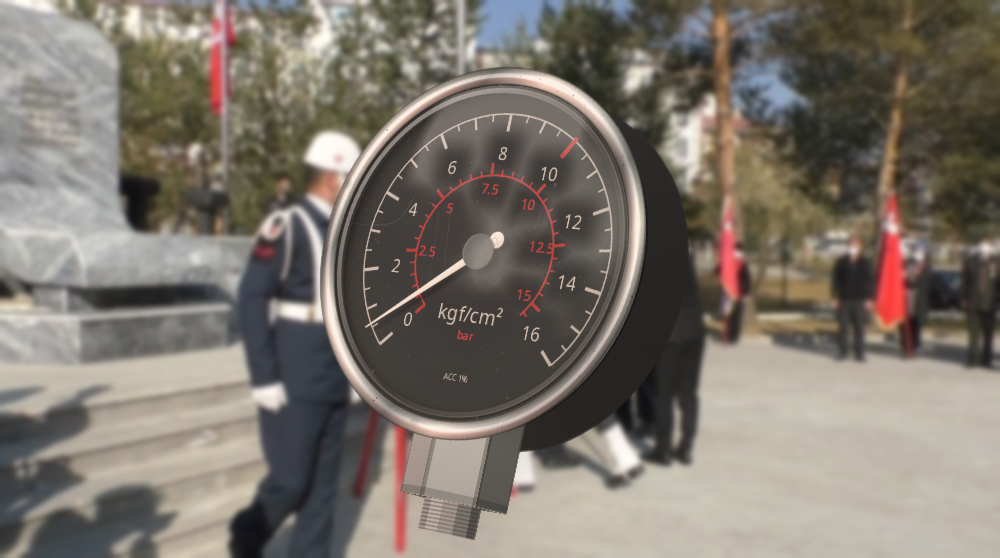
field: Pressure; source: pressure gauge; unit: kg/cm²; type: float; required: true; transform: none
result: 0.5 kg/cm²
